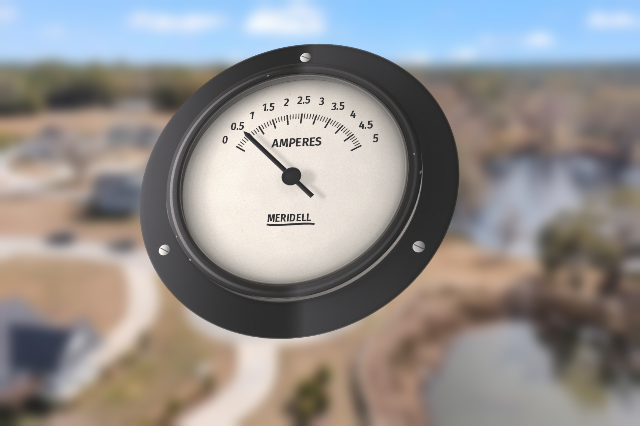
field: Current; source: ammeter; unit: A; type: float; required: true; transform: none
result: 0.5 A
